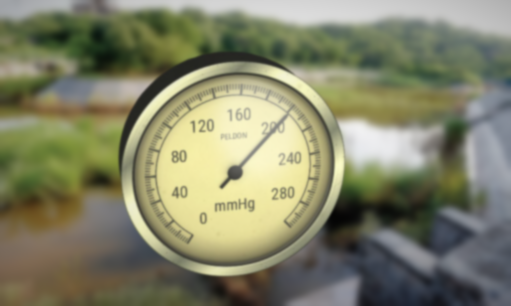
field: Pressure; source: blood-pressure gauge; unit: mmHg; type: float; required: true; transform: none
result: 200 mmHg
